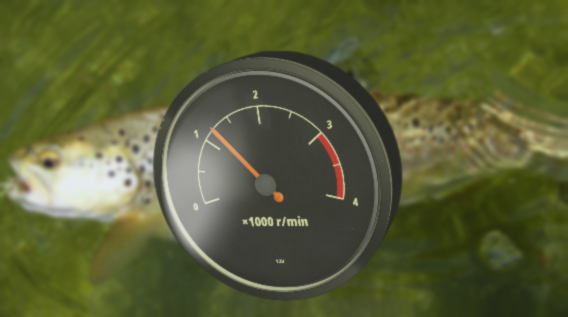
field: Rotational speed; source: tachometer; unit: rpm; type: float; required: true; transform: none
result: 1250 rpm
